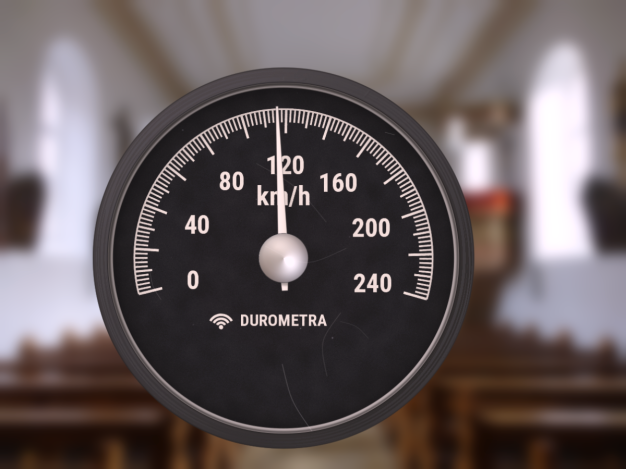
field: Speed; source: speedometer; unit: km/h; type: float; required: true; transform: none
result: 116 km/h
